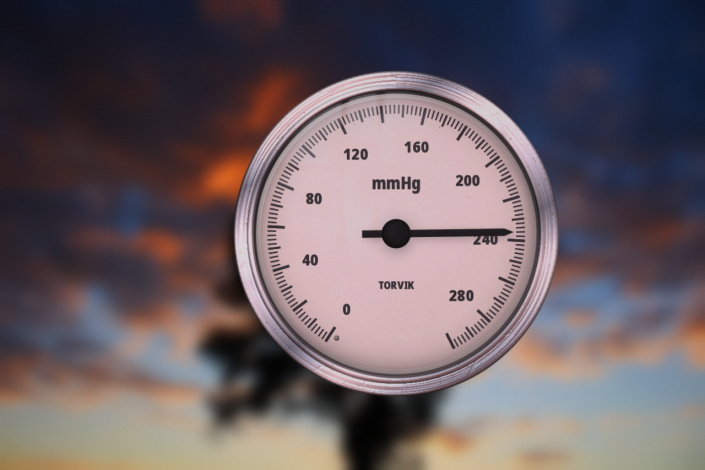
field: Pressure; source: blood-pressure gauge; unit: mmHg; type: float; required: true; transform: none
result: 236 mmHg
